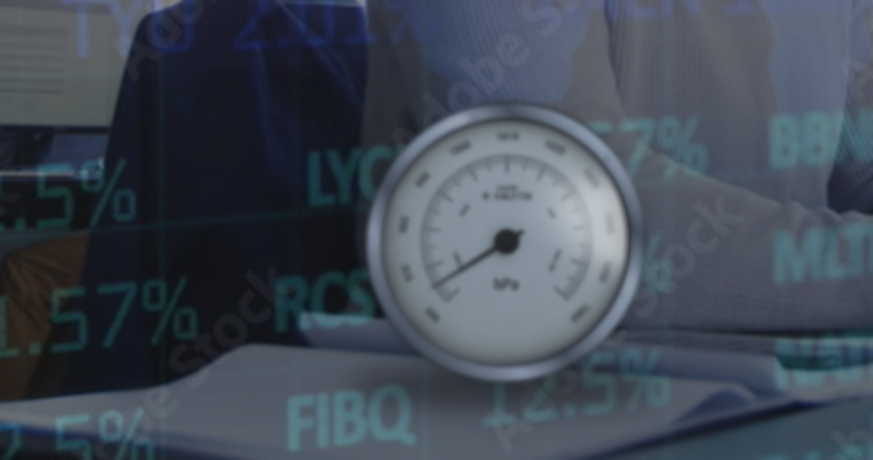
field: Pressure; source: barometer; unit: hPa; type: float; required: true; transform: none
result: 965 hPa
